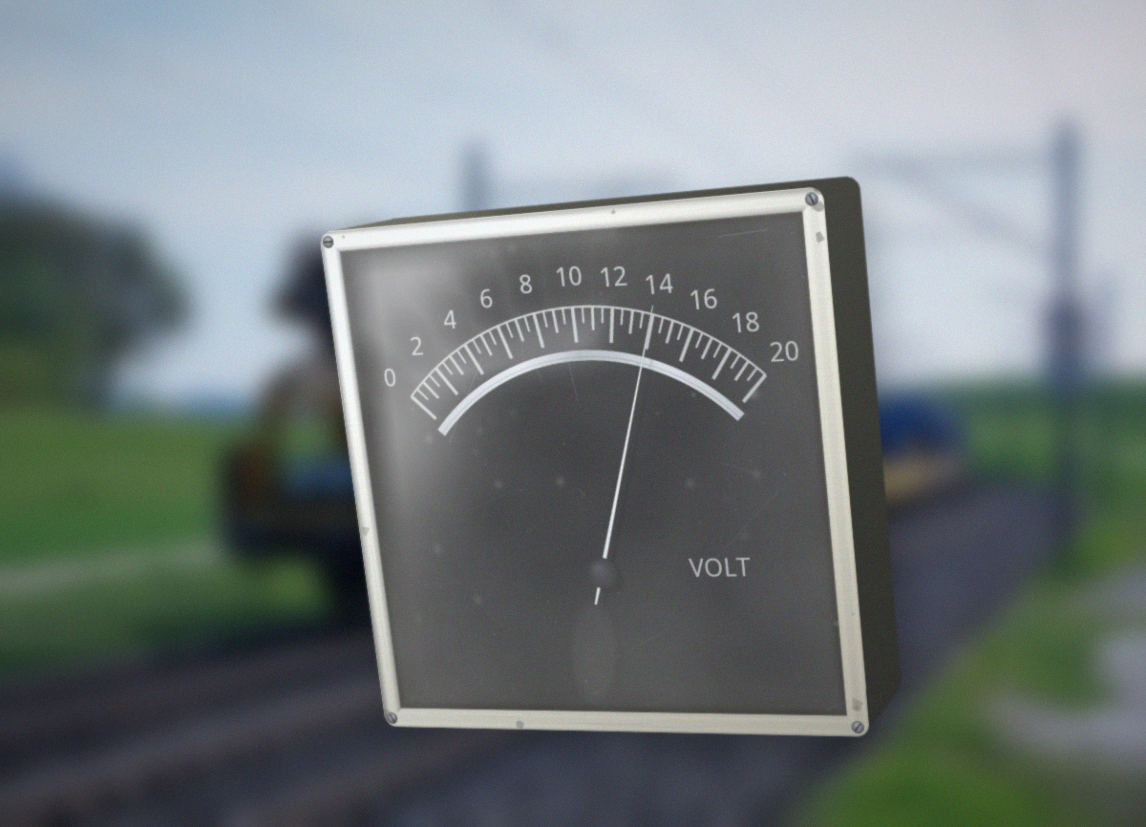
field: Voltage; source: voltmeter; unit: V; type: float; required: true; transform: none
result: 14 V
